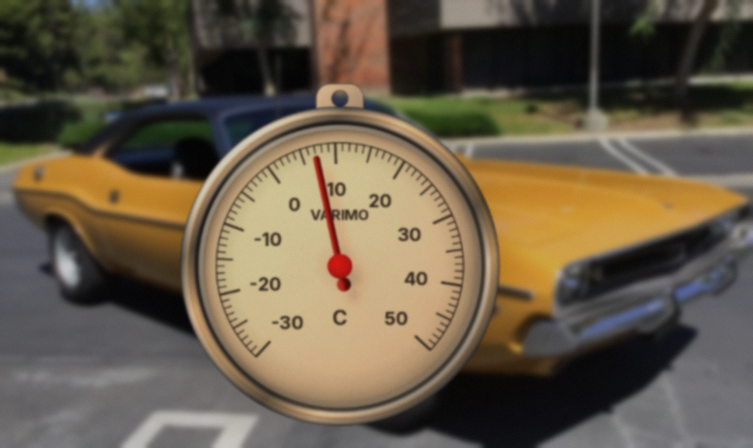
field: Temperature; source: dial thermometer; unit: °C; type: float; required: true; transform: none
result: 7 °C
